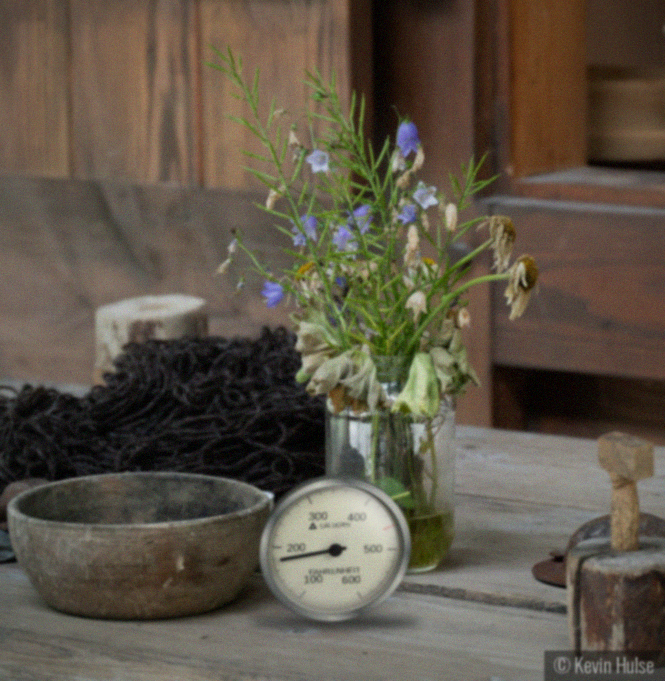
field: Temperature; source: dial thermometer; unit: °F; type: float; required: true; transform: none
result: 180 °F
